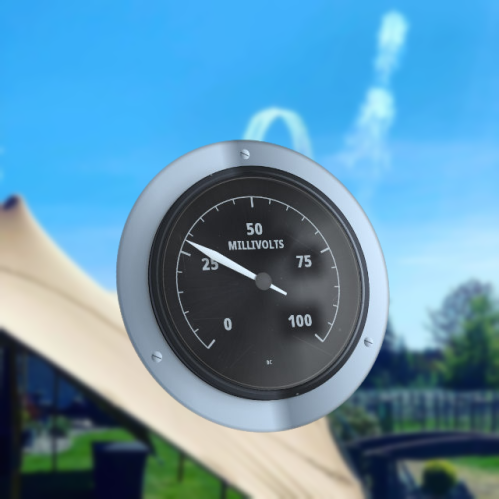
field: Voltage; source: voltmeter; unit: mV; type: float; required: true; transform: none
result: 27.5 mV
